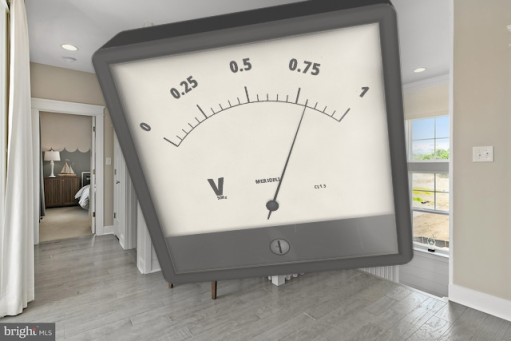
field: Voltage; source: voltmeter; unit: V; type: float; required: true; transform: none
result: 0.8 V
